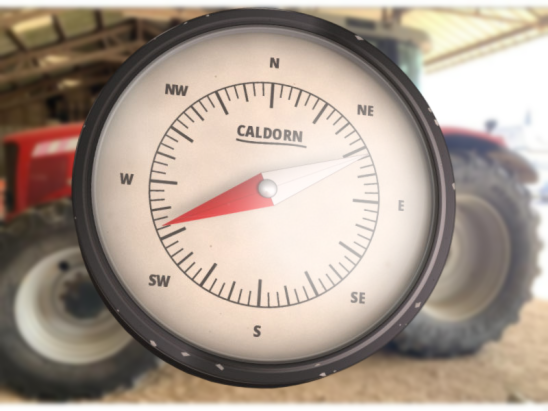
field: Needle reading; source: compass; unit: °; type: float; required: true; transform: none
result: 245 °
